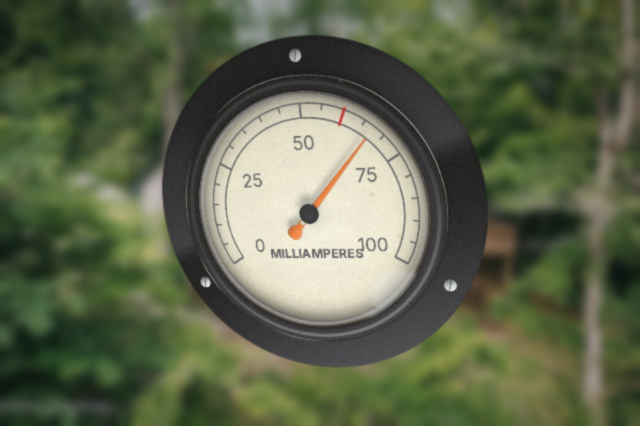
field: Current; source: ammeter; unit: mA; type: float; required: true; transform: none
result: 67.5 mA
